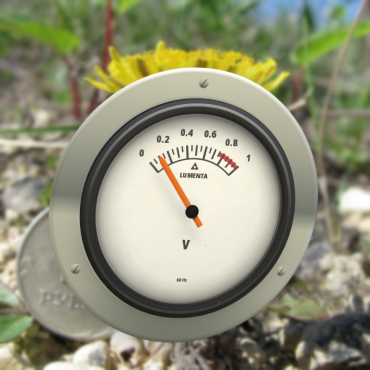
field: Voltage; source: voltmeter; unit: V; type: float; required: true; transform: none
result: 0.1 V
